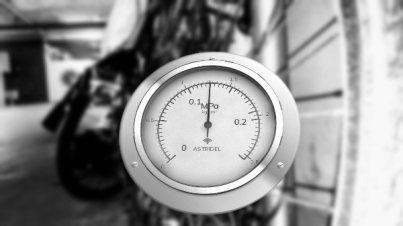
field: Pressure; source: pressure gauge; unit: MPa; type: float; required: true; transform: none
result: 0.125 MPa
